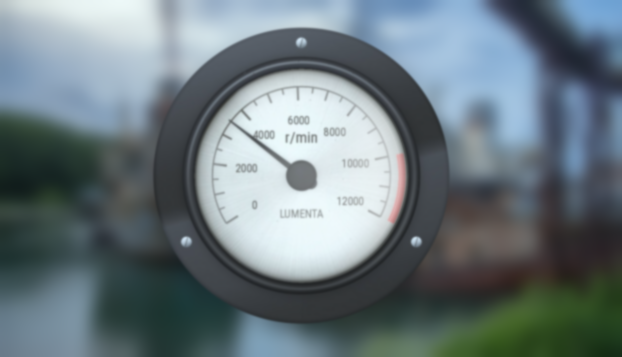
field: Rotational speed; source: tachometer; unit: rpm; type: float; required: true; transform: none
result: 3500 rpm
